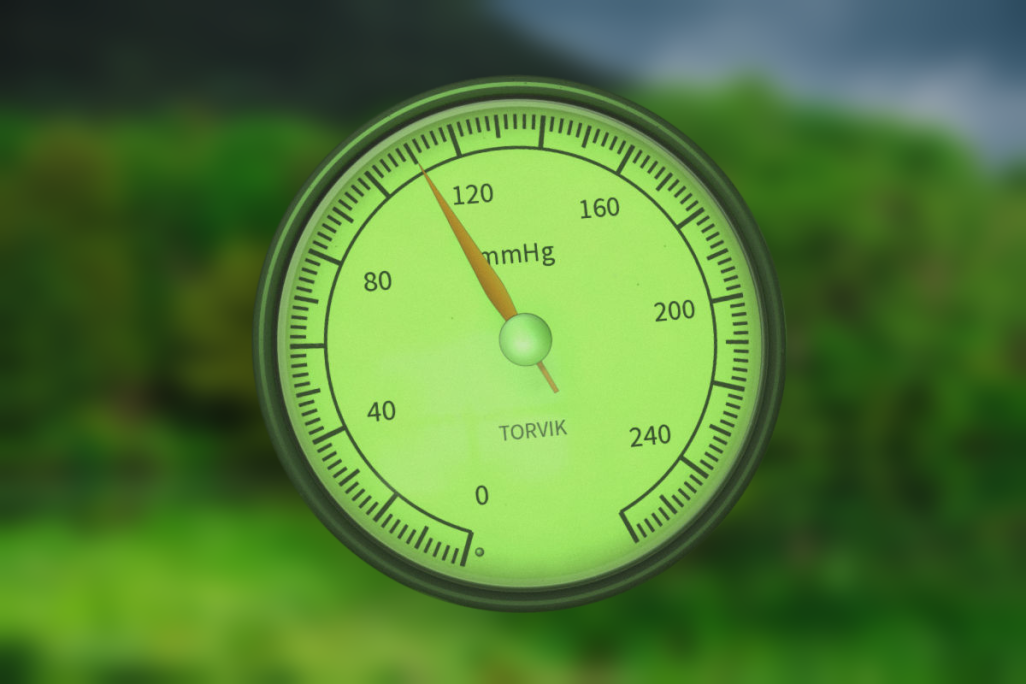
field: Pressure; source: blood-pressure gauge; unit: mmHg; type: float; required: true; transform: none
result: 110 mmHg
